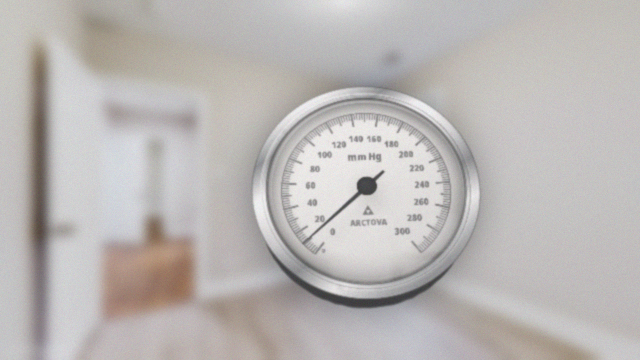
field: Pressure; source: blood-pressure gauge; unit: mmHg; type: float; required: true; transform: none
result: 10 mmHg
